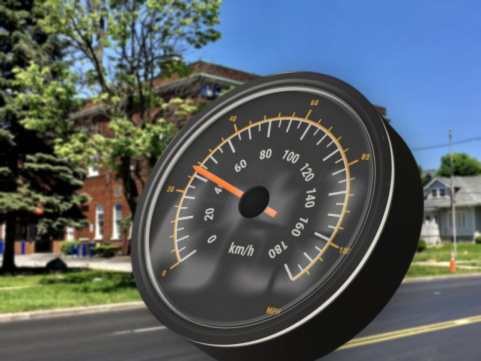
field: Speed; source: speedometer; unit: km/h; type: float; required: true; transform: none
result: 42.5 km/h
